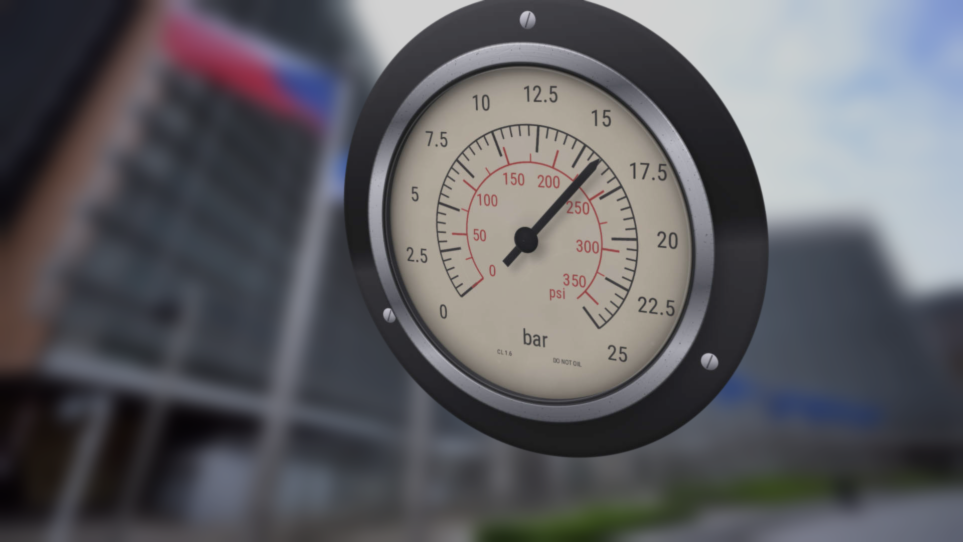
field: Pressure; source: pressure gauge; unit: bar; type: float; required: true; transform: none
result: 16 bar
